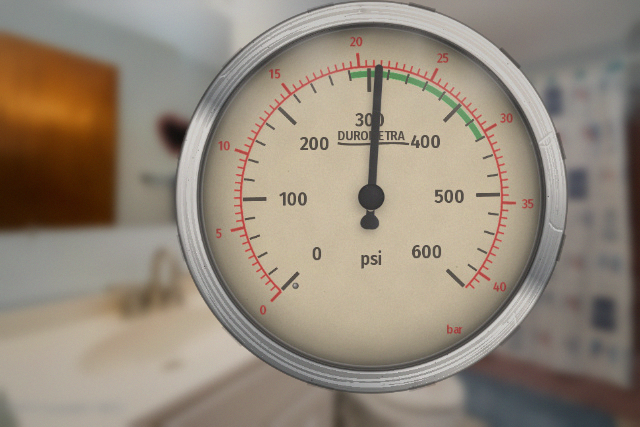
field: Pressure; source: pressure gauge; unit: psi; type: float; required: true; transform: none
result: 310 psi
